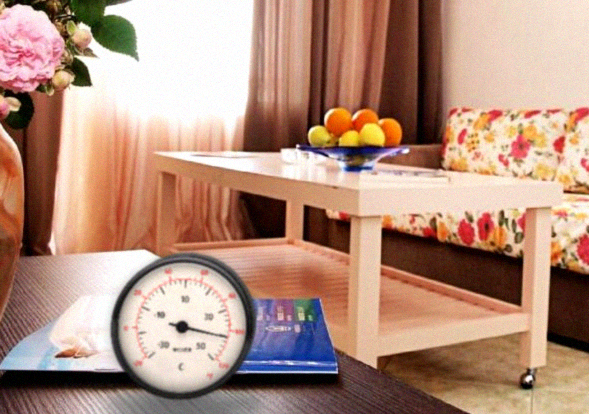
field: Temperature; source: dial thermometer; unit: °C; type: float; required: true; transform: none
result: 40 °C
